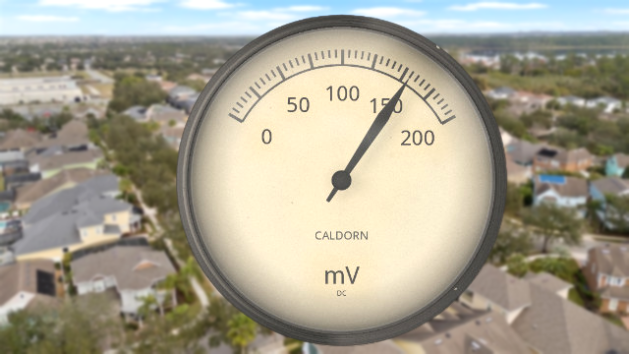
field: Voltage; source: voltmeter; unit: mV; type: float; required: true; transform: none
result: 155 mV
